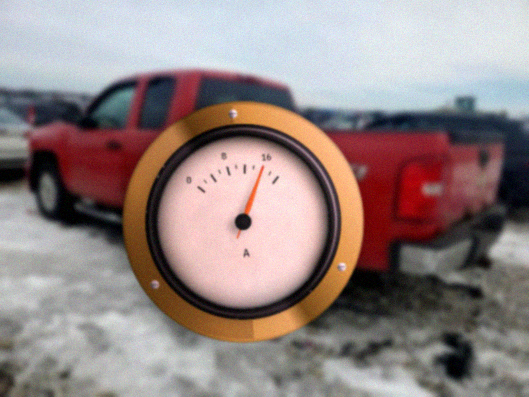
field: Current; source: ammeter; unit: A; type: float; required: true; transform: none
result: 16 A
